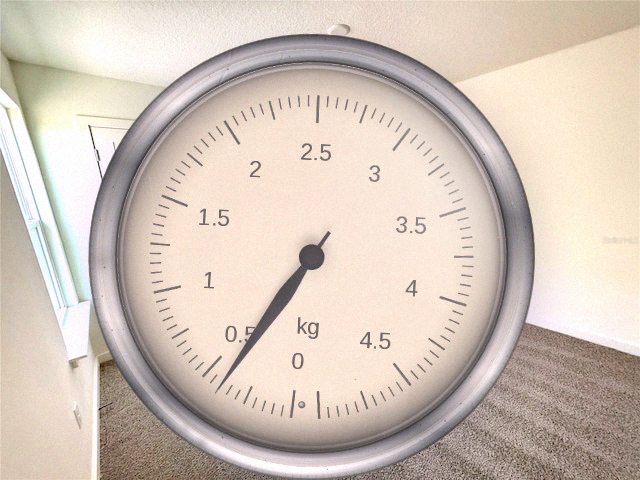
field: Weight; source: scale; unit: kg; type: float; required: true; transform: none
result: 0.4 kg
